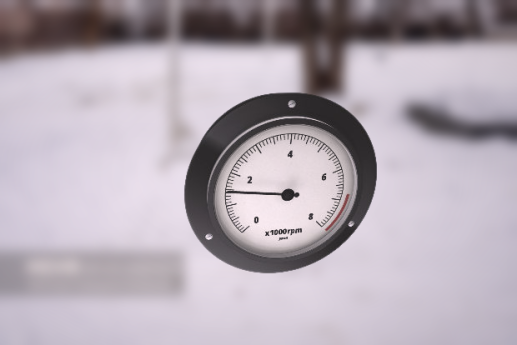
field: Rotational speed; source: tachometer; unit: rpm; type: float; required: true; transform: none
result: 1500 rpm
